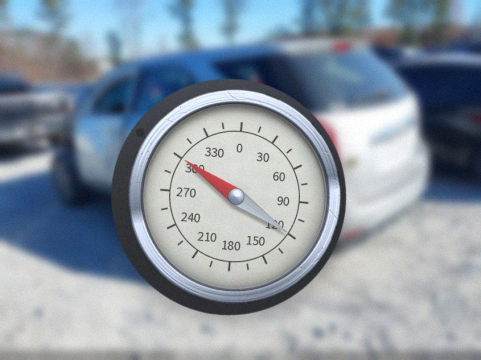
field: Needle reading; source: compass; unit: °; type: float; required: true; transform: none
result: 300 °
